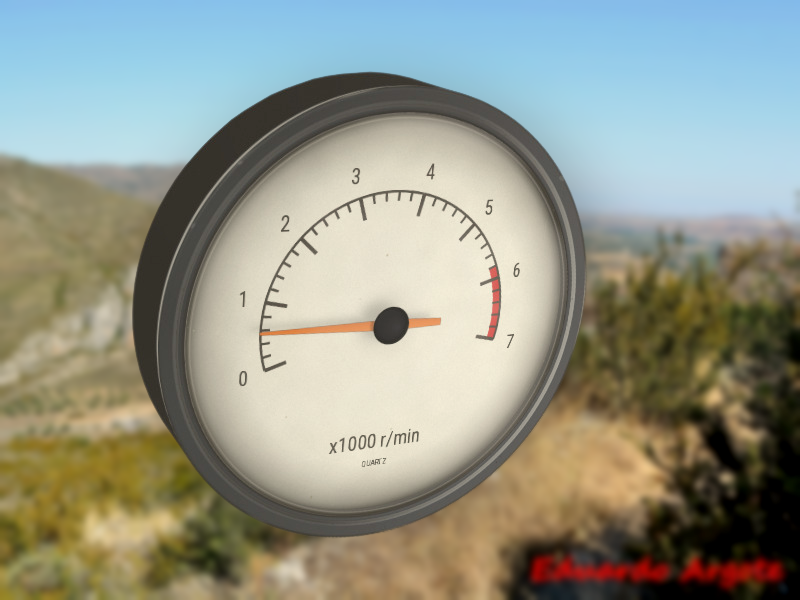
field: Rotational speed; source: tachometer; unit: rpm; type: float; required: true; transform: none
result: 600 rpm
